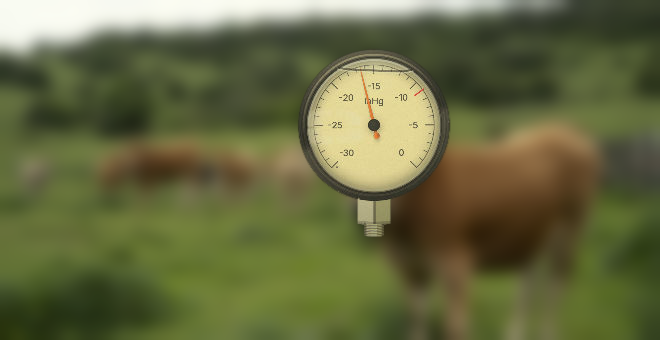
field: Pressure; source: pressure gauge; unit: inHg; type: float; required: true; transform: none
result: -16.5 inHg
